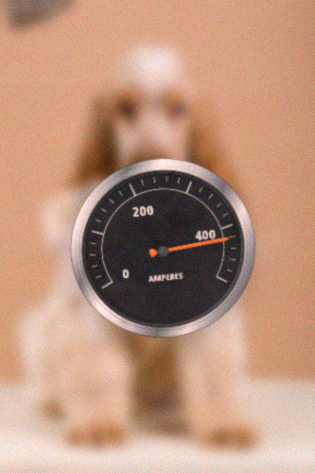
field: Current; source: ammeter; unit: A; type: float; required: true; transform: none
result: 420 A
